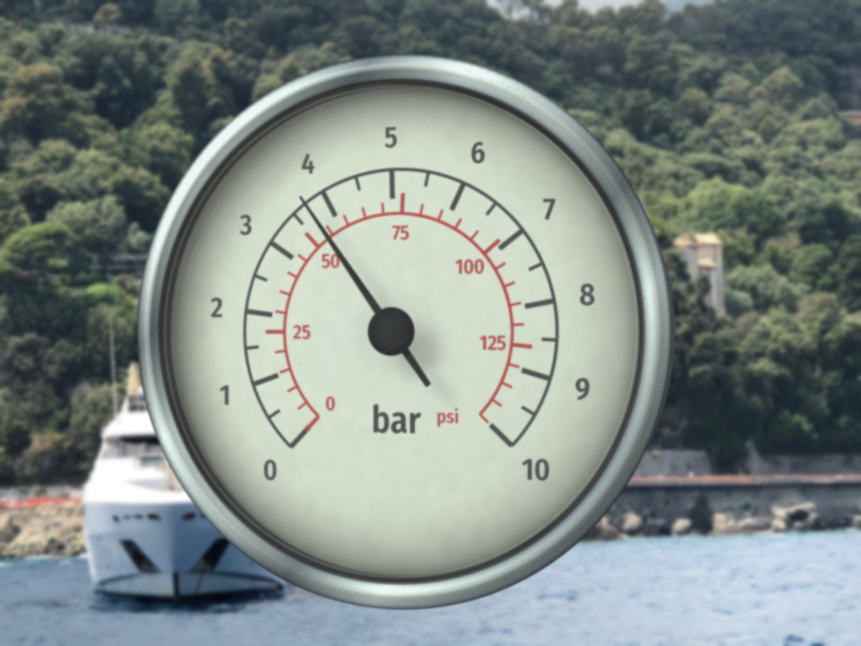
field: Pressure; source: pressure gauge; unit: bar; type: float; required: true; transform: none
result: 3.75 bar
